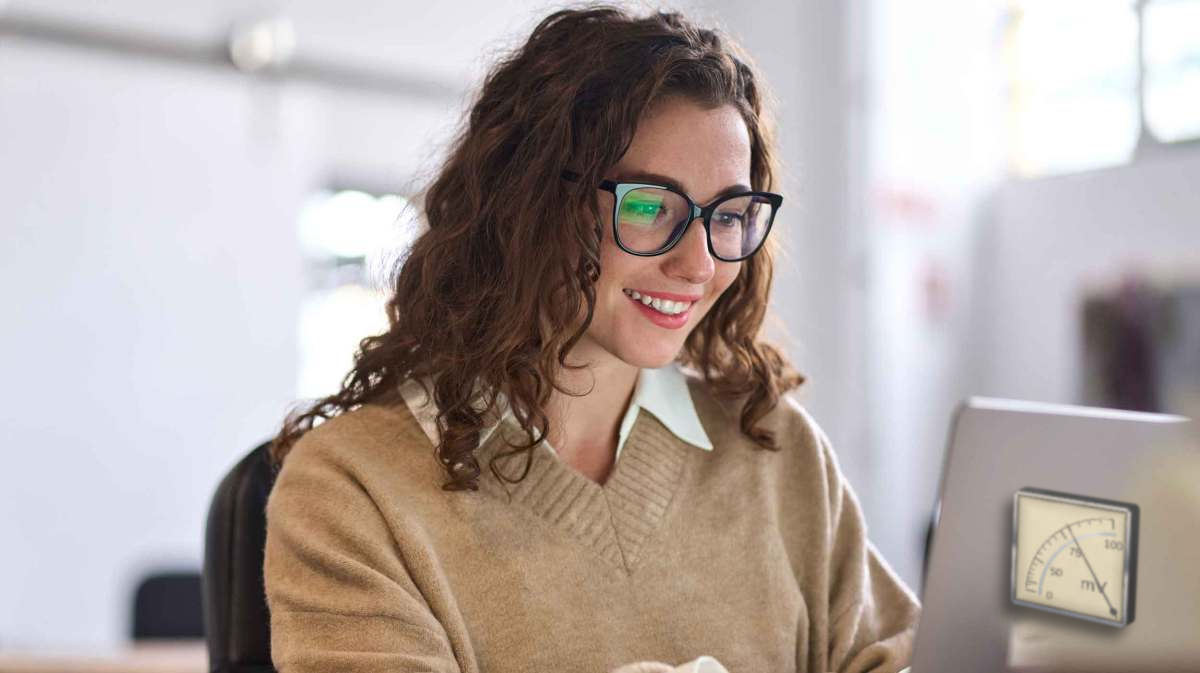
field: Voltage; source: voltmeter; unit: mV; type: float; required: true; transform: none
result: 80 mV
